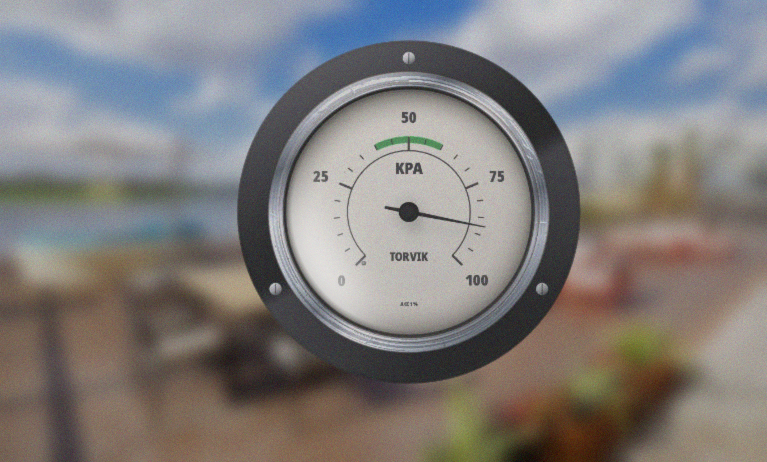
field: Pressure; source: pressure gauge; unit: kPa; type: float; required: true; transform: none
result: 87.5 kPa
